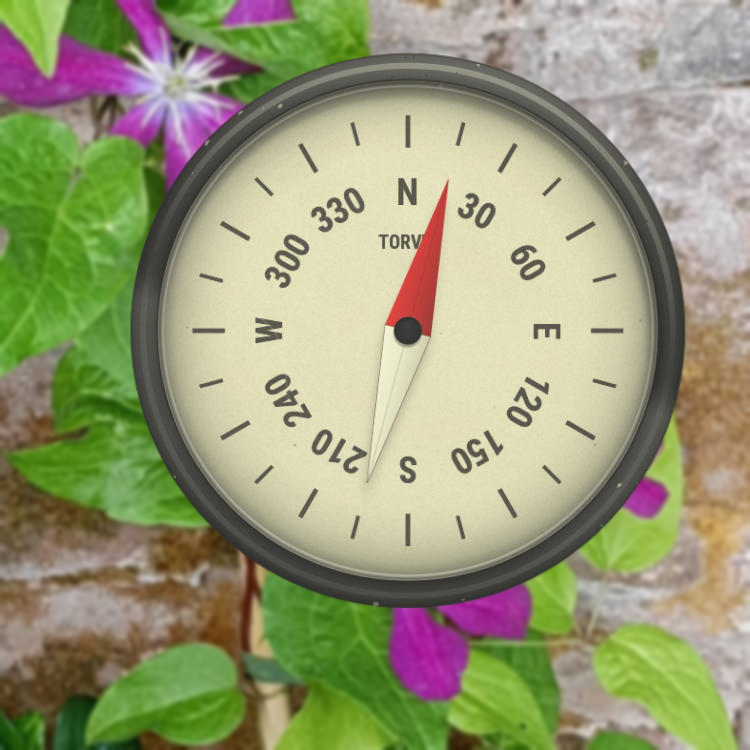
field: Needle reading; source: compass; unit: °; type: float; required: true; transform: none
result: 15 °
